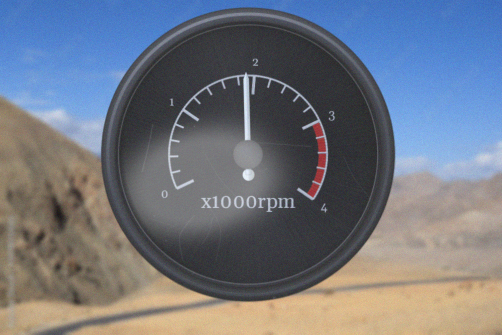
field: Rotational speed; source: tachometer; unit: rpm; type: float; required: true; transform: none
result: 1900 rpm
